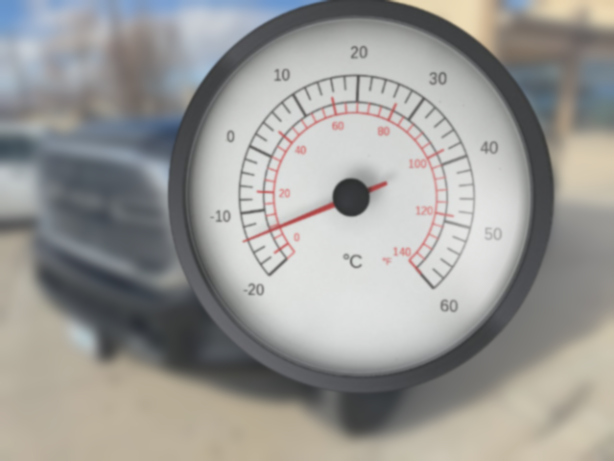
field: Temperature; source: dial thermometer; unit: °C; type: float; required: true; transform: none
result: -14 °C
